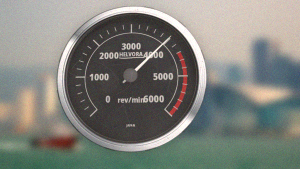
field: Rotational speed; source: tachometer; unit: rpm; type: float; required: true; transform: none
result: 4000 rpm
